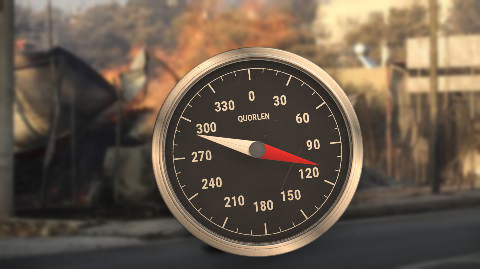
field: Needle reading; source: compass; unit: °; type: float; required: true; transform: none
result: 110 °
